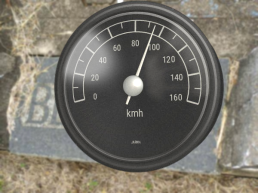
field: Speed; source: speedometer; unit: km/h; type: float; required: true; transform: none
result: 95 km/h
